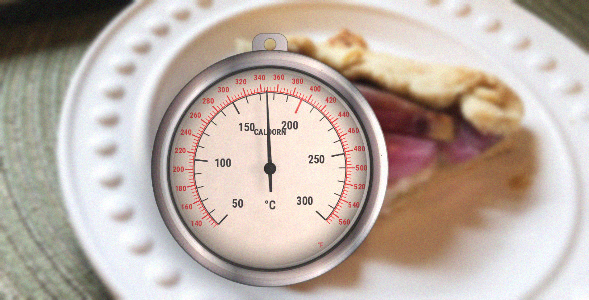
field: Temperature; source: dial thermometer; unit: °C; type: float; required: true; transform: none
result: 175 °C
